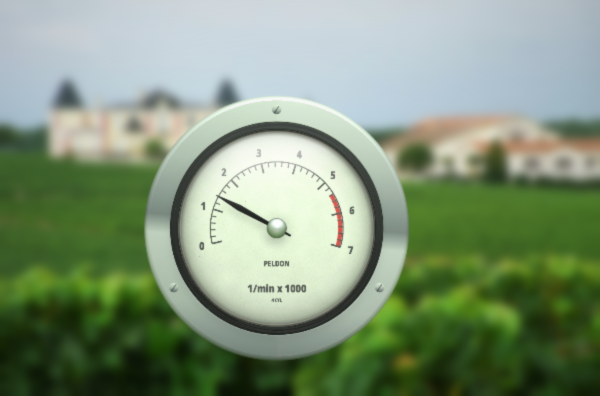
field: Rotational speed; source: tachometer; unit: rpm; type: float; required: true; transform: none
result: 1400 rpm
